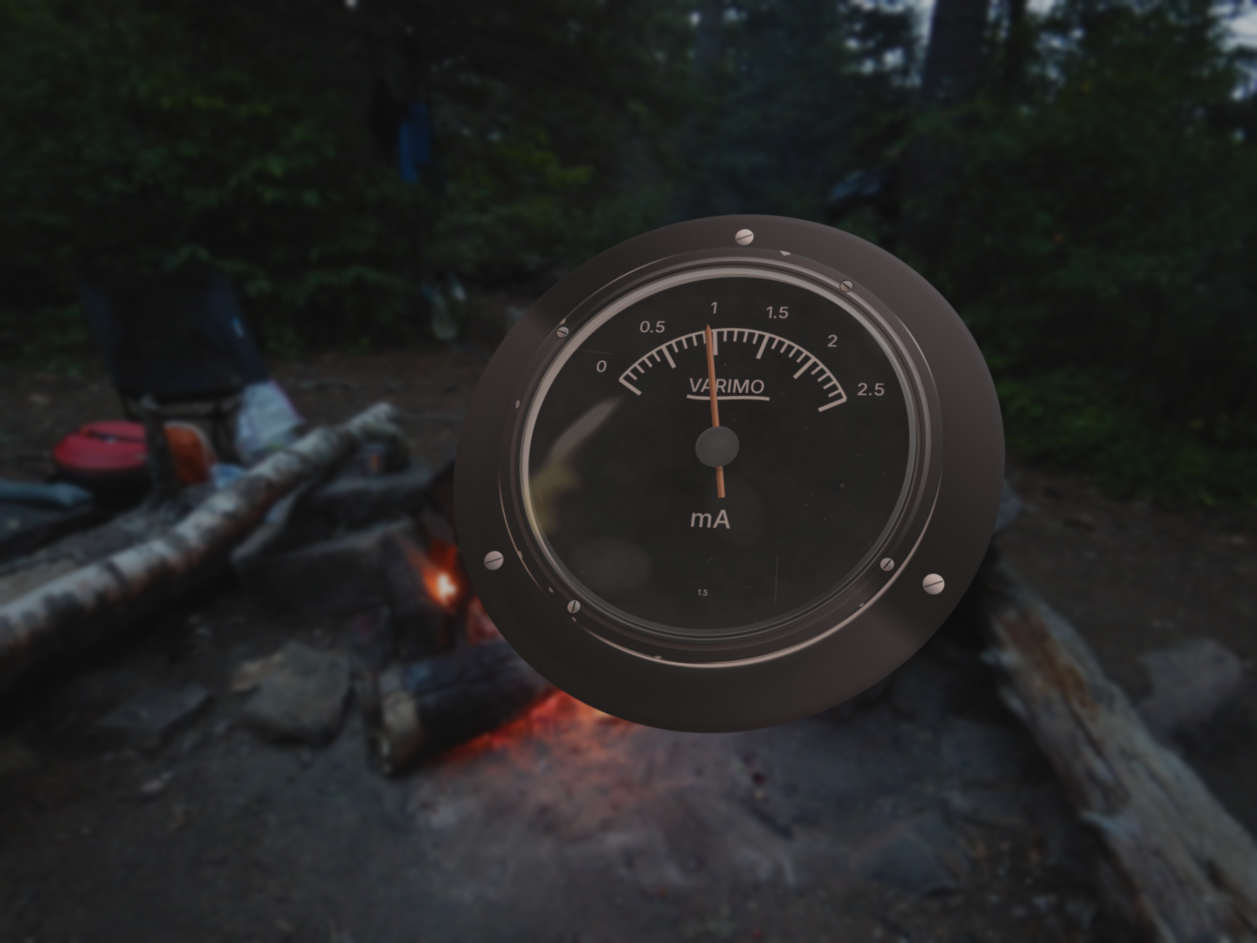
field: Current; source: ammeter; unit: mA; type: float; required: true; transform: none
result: 0.95 mA
